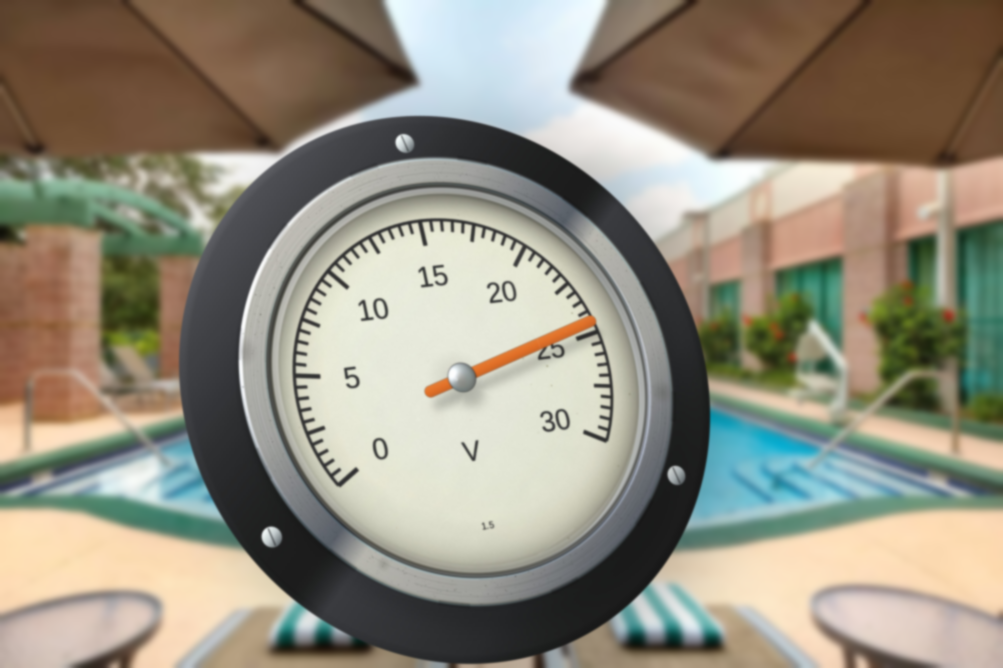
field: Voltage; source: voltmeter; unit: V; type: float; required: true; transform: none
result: 24.5 V
